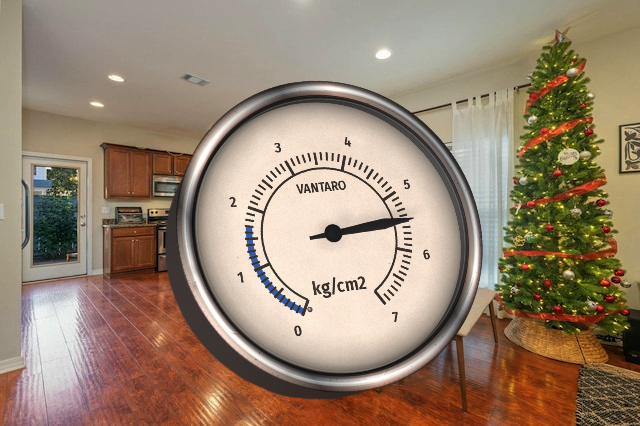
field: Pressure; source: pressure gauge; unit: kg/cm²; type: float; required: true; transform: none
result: 5.5 kg/cm²
